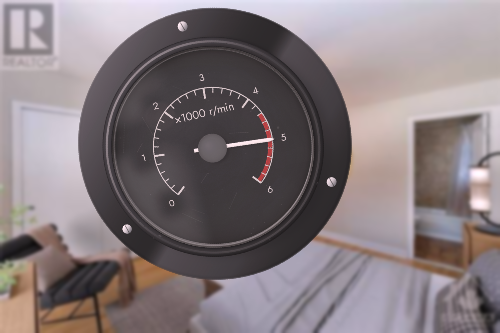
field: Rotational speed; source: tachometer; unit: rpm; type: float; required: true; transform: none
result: 5000 rpm
